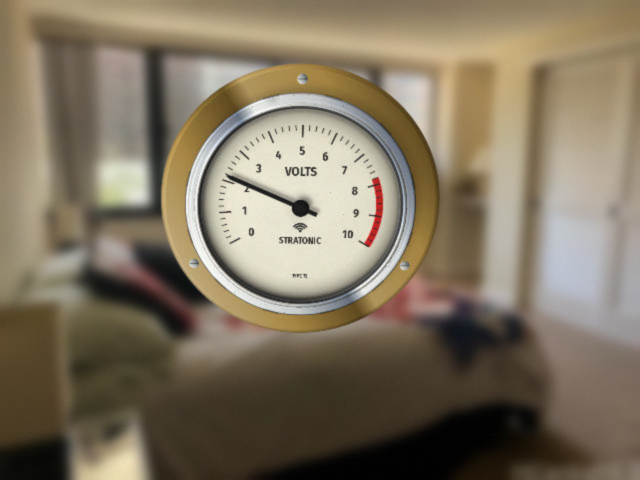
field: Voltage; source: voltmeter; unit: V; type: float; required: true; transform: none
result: 2.2 V
